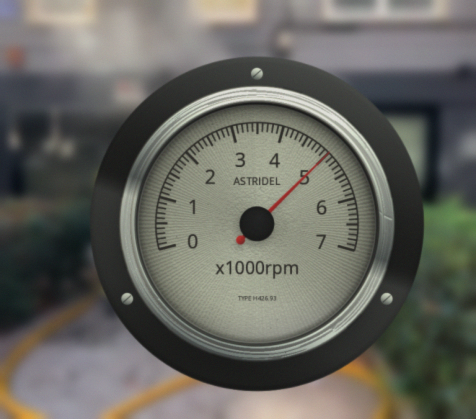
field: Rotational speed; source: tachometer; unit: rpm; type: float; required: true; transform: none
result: 5000 rpm
